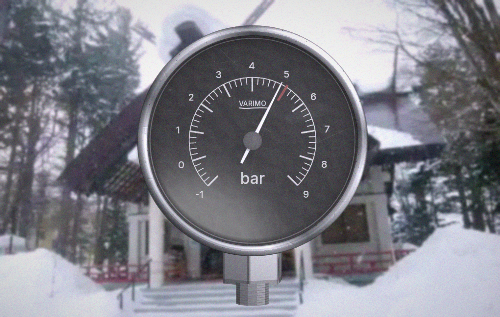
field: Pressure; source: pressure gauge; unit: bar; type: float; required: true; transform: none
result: 5 bar
